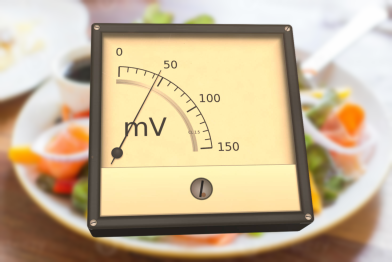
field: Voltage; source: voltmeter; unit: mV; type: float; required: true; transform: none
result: 45 mV
